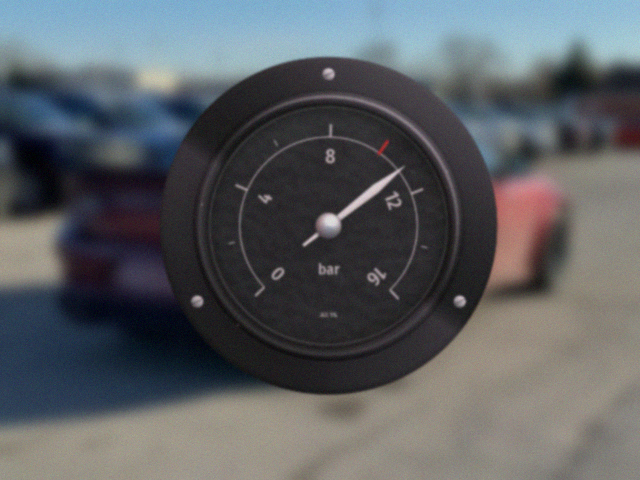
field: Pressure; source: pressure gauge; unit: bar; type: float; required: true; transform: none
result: 11 bar
